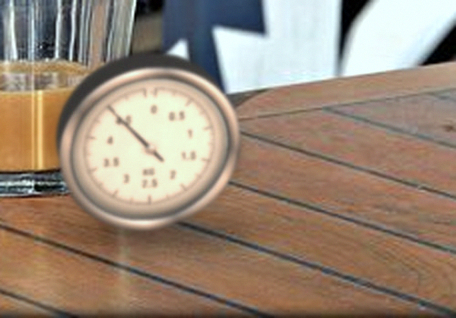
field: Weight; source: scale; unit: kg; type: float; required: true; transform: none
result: 4.5 kg
